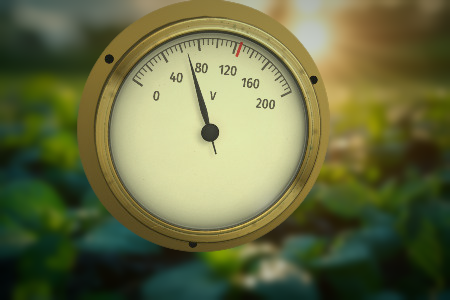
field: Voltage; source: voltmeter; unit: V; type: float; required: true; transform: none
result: 65 V
